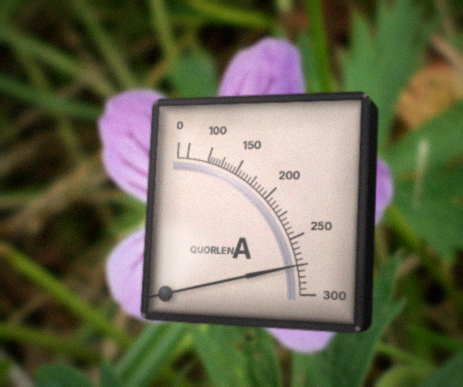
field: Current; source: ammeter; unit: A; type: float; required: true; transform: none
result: 275 A
